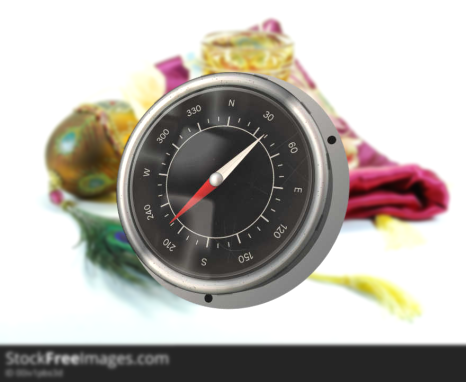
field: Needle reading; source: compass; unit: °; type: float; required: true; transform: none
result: 220 °
